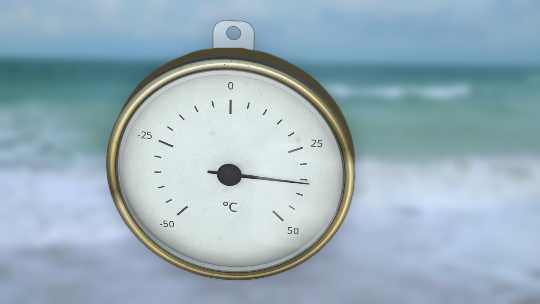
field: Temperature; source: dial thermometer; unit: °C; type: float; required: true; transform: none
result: 35 °C
